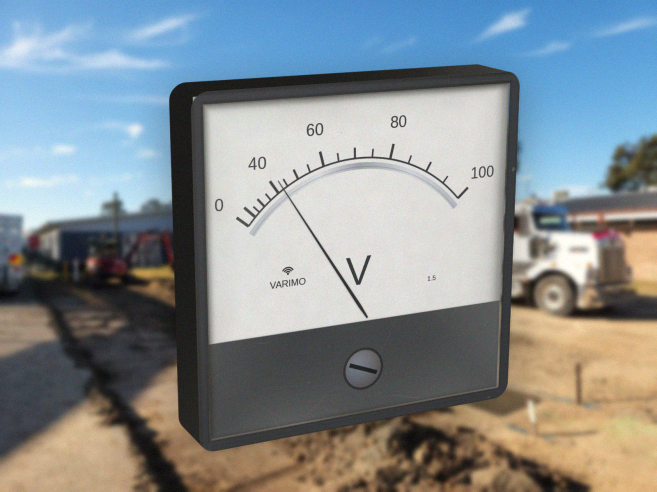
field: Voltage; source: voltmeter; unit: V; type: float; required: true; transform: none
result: 42.5 V
